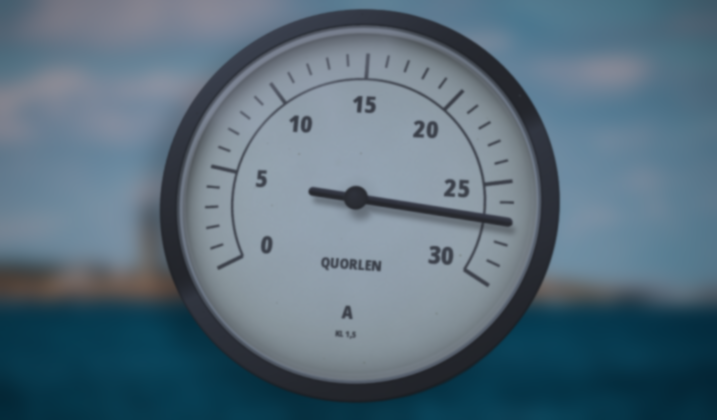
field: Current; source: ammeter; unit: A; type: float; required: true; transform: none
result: 27 A
